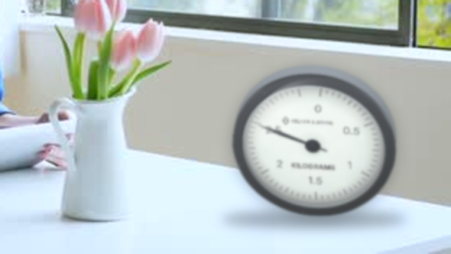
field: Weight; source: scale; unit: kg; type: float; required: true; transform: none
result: 2.5 kg
